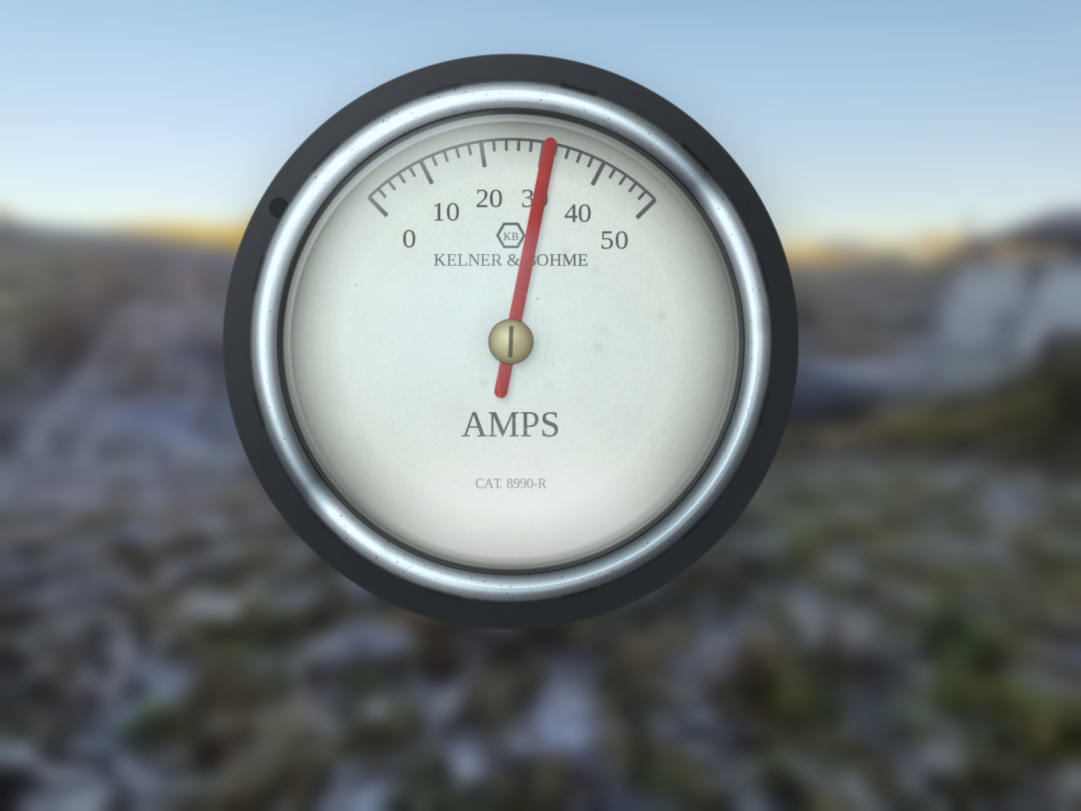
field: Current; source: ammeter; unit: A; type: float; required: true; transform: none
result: 31 A
